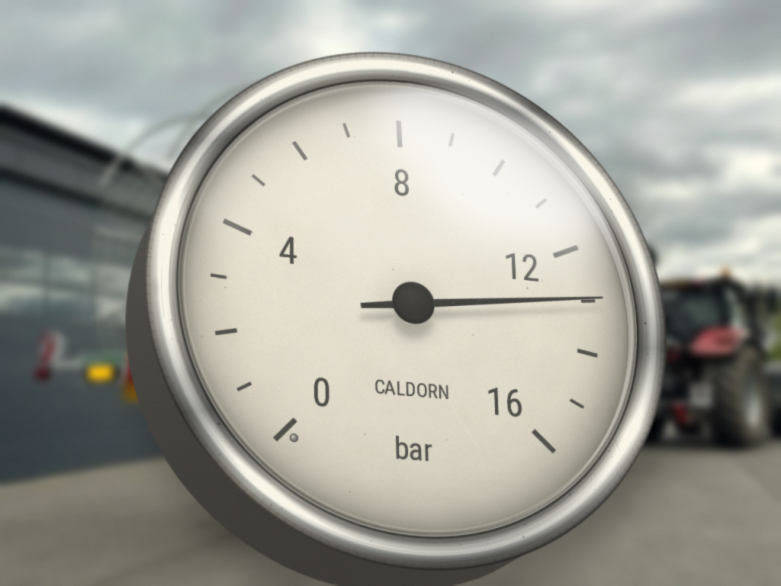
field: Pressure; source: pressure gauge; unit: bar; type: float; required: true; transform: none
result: 13 bar
